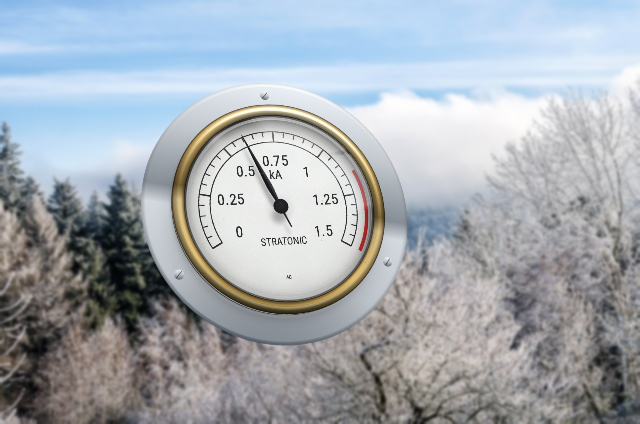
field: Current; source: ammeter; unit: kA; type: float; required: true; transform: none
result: 0.6 kA
